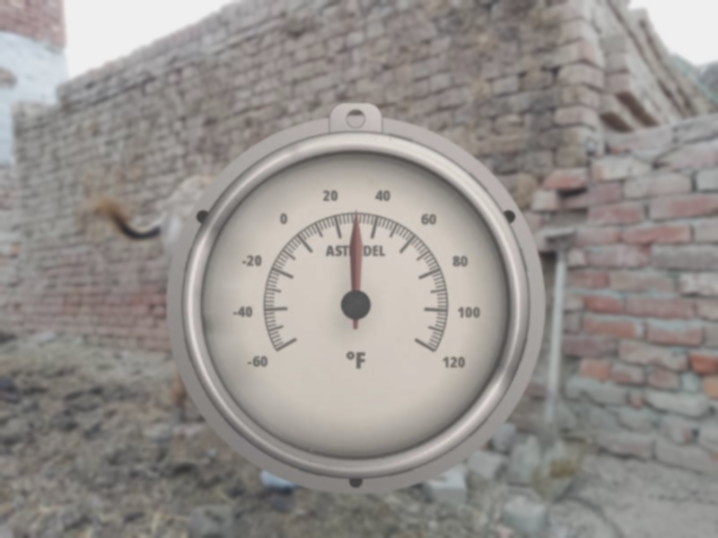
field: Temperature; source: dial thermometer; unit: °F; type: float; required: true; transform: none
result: 30 °F
